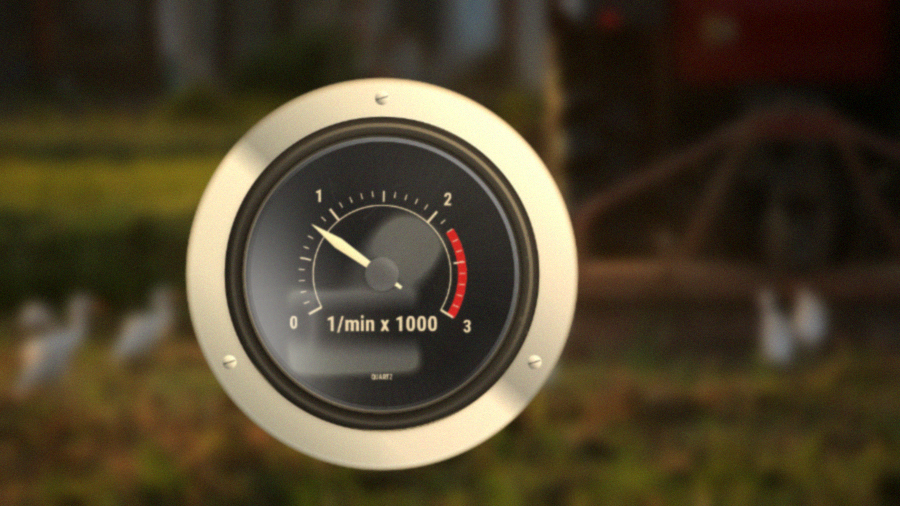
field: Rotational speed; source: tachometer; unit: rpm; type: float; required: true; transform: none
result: 800 rpm
